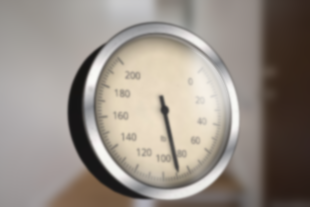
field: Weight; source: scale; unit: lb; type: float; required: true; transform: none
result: 90 lb
